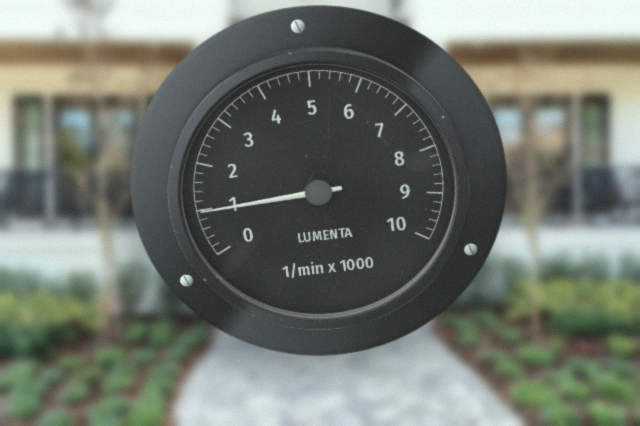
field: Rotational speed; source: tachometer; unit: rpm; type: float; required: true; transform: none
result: 1000 rpm
